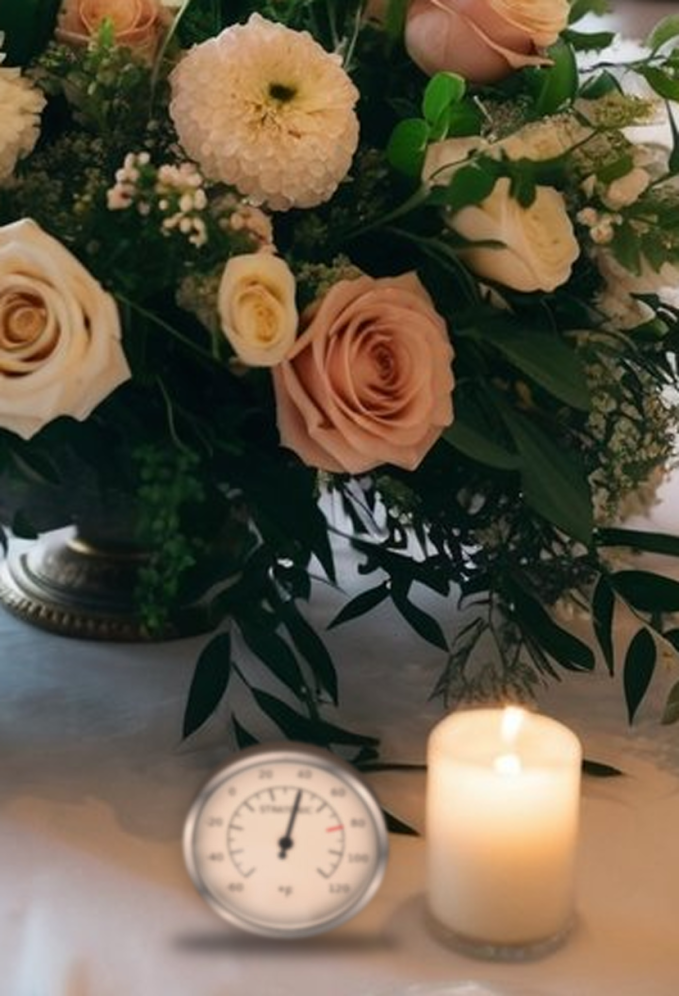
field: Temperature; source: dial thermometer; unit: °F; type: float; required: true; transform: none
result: 40 °F
